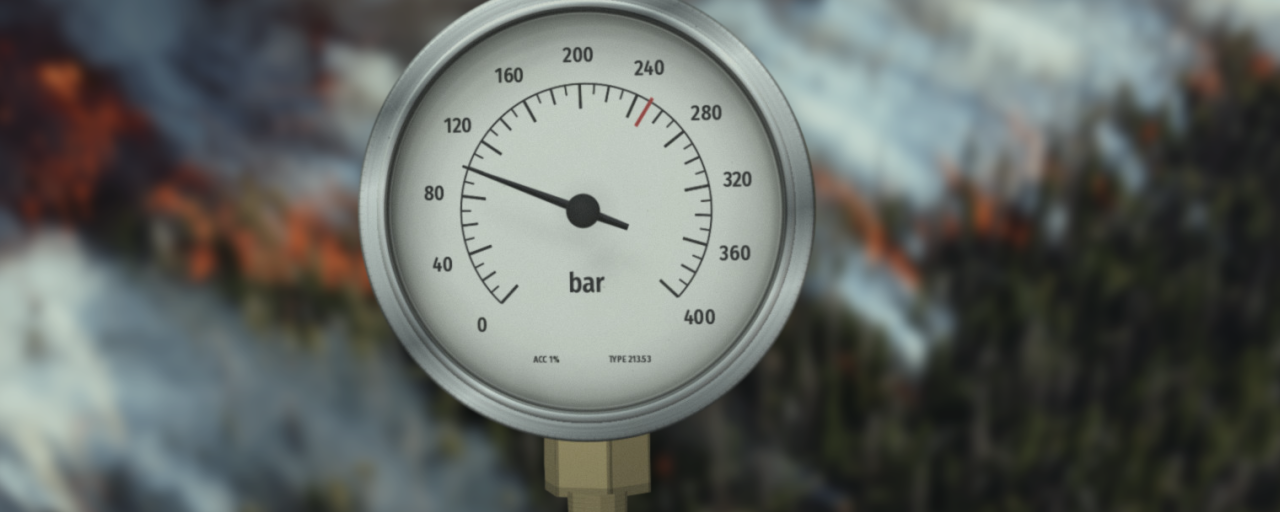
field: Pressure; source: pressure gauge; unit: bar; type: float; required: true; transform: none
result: 100 bar
